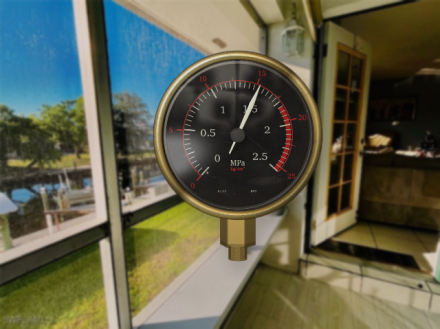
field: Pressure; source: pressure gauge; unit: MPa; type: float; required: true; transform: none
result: 1.5 MPa
